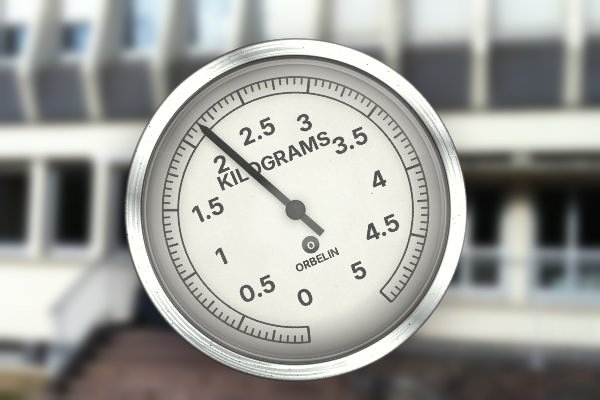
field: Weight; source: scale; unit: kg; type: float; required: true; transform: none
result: 2.15 kg
